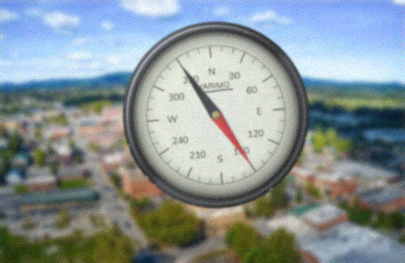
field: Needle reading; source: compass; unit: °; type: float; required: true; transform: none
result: 150 °
